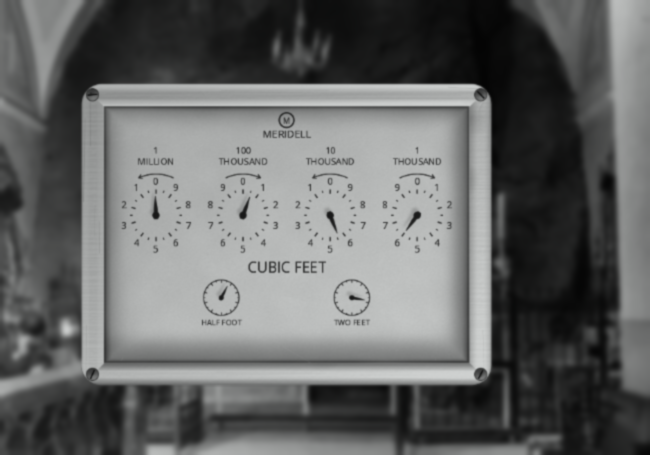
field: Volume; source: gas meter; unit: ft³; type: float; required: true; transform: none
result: 5600 ft³
